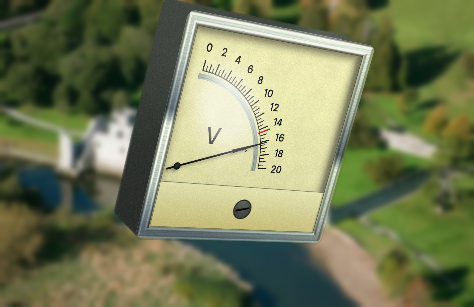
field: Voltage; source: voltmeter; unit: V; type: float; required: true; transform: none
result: 16 V
